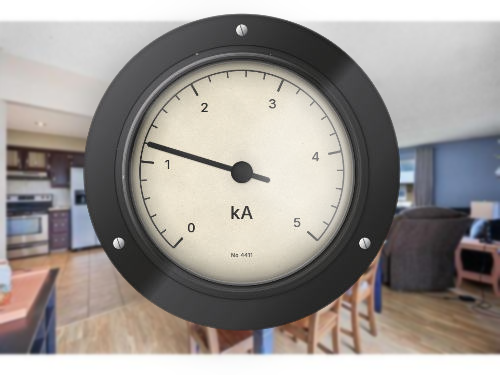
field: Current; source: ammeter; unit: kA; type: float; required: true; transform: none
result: 1.2 kA
